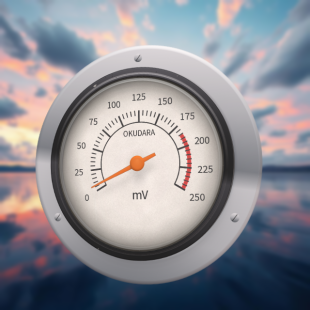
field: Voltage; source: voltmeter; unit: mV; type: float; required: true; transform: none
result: 5 mV
